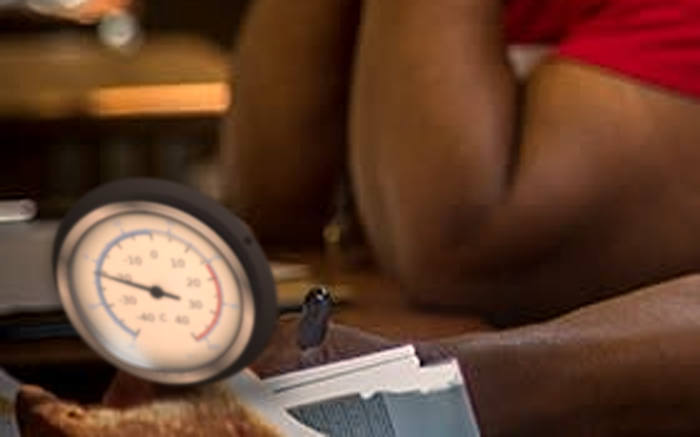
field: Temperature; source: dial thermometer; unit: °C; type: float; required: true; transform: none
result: -20 °C
